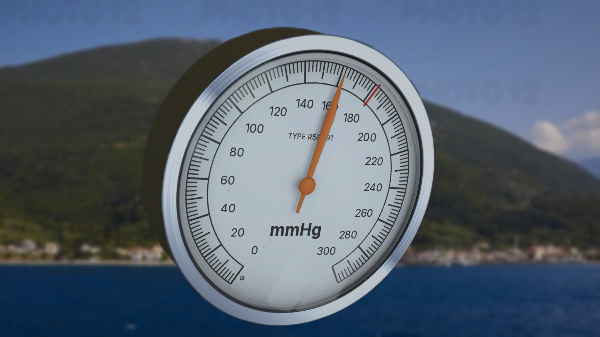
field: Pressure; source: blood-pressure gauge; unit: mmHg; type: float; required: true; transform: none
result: 160 mmHg
